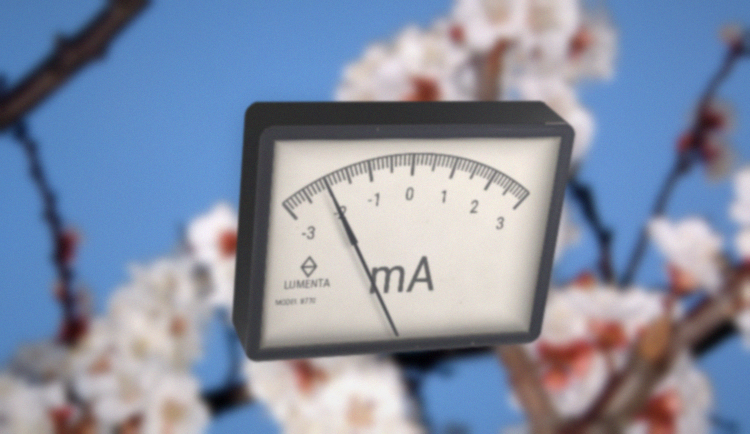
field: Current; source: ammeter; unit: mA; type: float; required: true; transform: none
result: -2 mA
